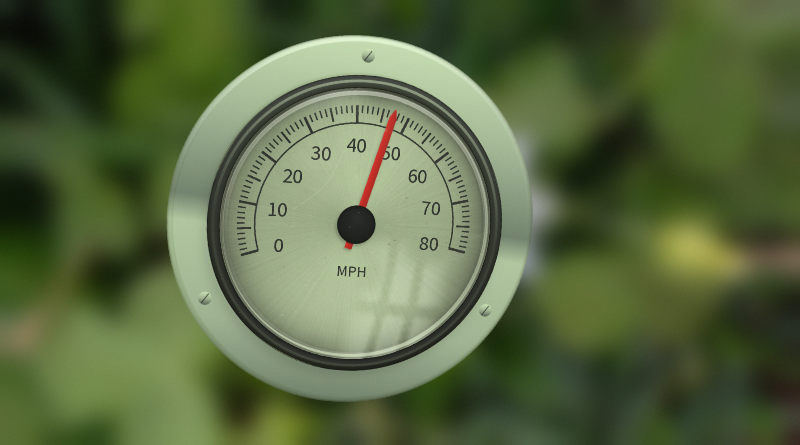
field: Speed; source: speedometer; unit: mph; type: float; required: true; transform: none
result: 47 mph
